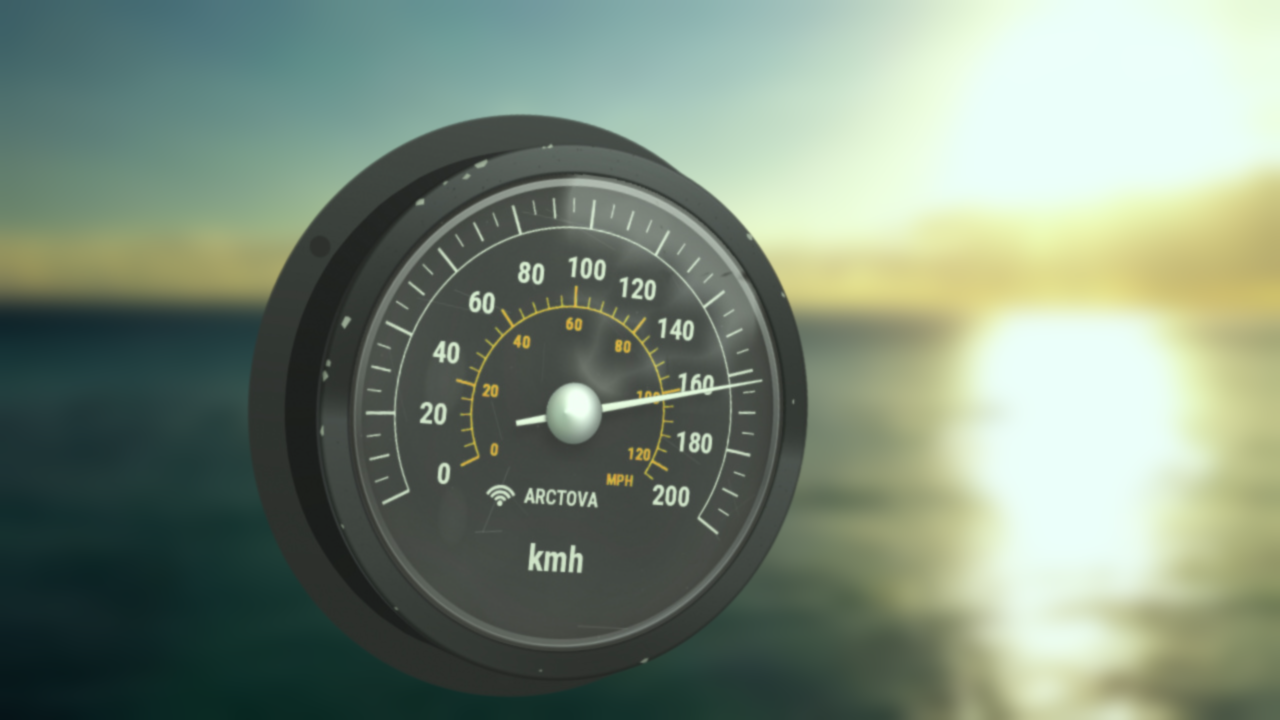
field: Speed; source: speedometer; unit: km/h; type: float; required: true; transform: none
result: 162.5 km/h
